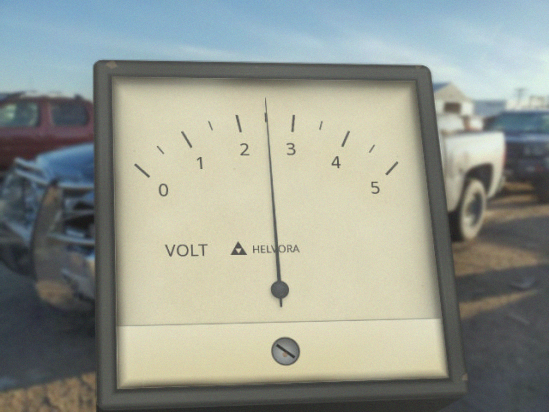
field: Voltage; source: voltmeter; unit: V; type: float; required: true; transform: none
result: 2.5 V
